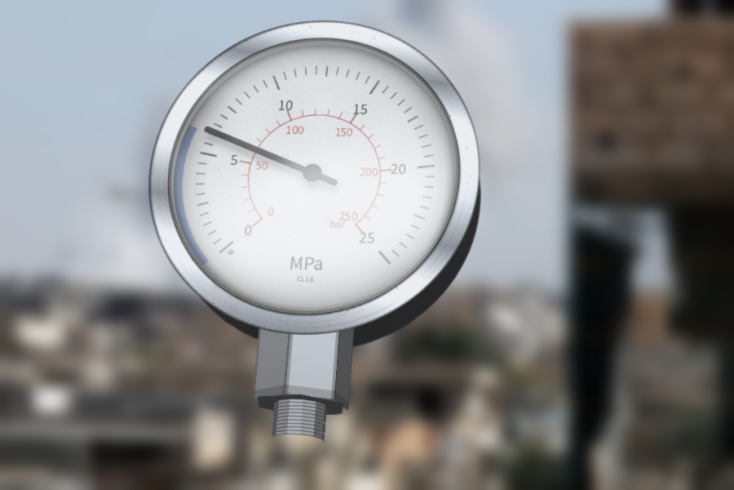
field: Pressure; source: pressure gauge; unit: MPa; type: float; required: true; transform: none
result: 6 MPa
